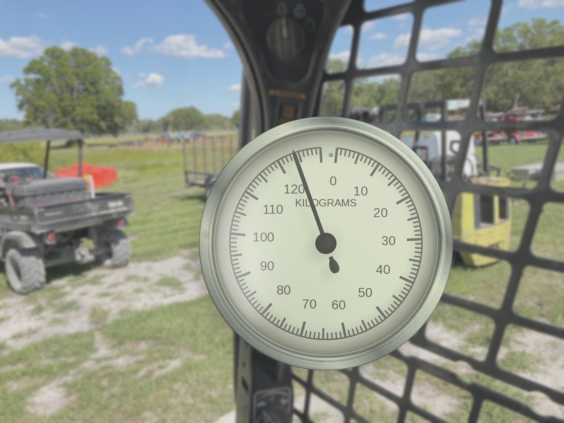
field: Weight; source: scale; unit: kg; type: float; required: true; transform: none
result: 124 kg
